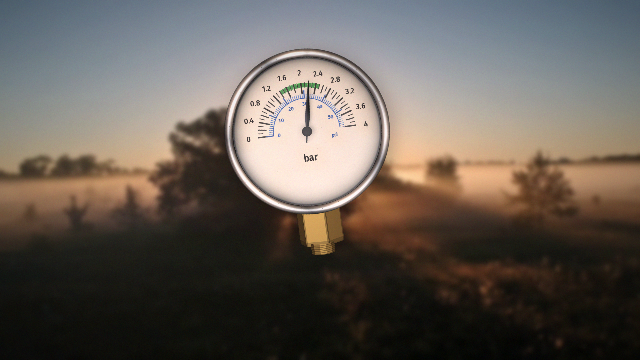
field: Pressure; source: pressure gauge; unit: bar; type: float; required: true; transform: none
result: 2.2 bar
